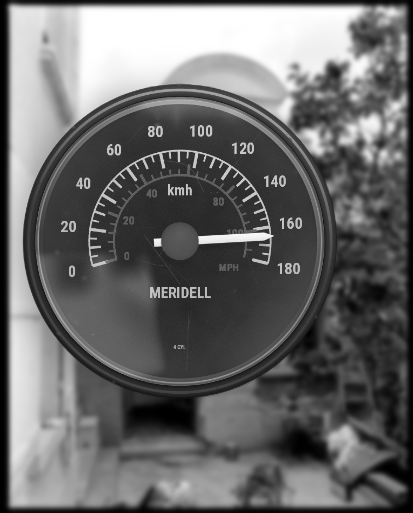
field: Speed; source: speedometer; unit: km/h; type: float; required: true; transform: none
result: 165 km/h
